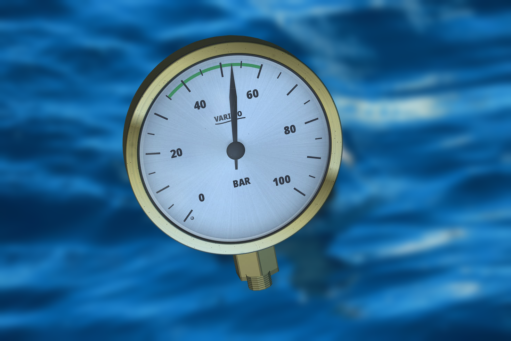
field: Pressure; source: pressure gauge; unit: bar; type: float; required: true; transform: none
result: 52.5 bar
